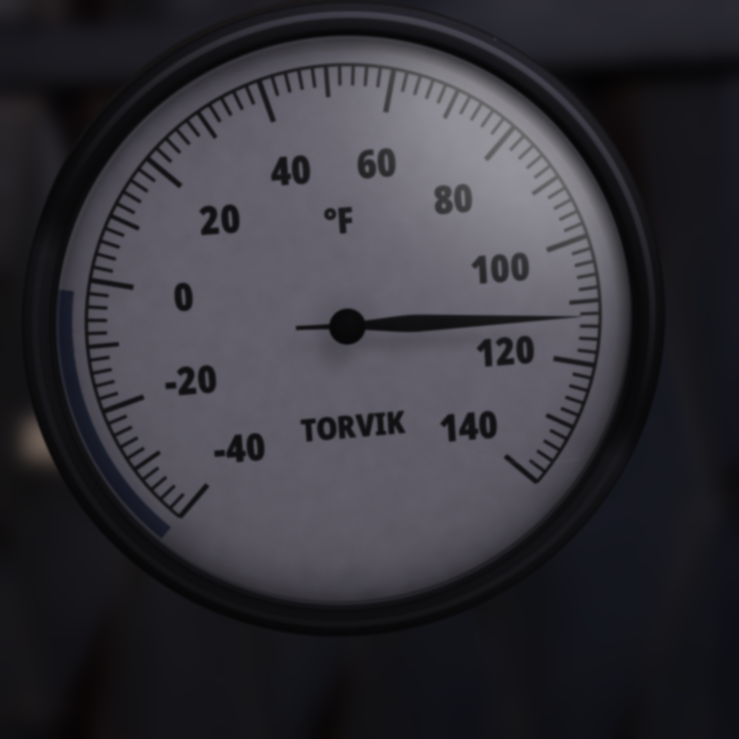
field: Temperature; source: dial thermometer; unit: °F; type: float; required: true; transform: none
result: 112 °F
